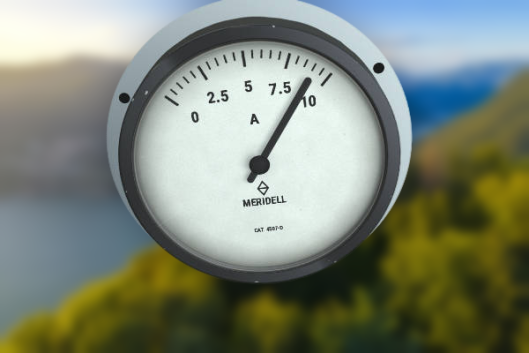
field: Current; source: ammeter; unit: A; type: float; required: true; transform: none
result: 9 A
